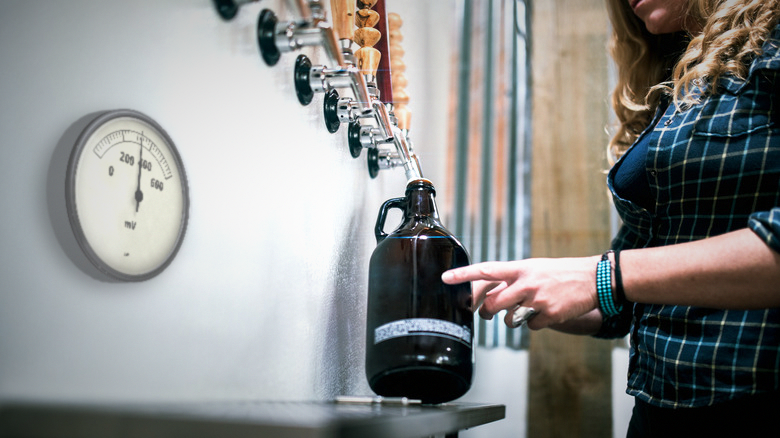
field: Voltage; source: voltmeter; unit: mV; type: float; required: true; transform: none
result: 300 mV
